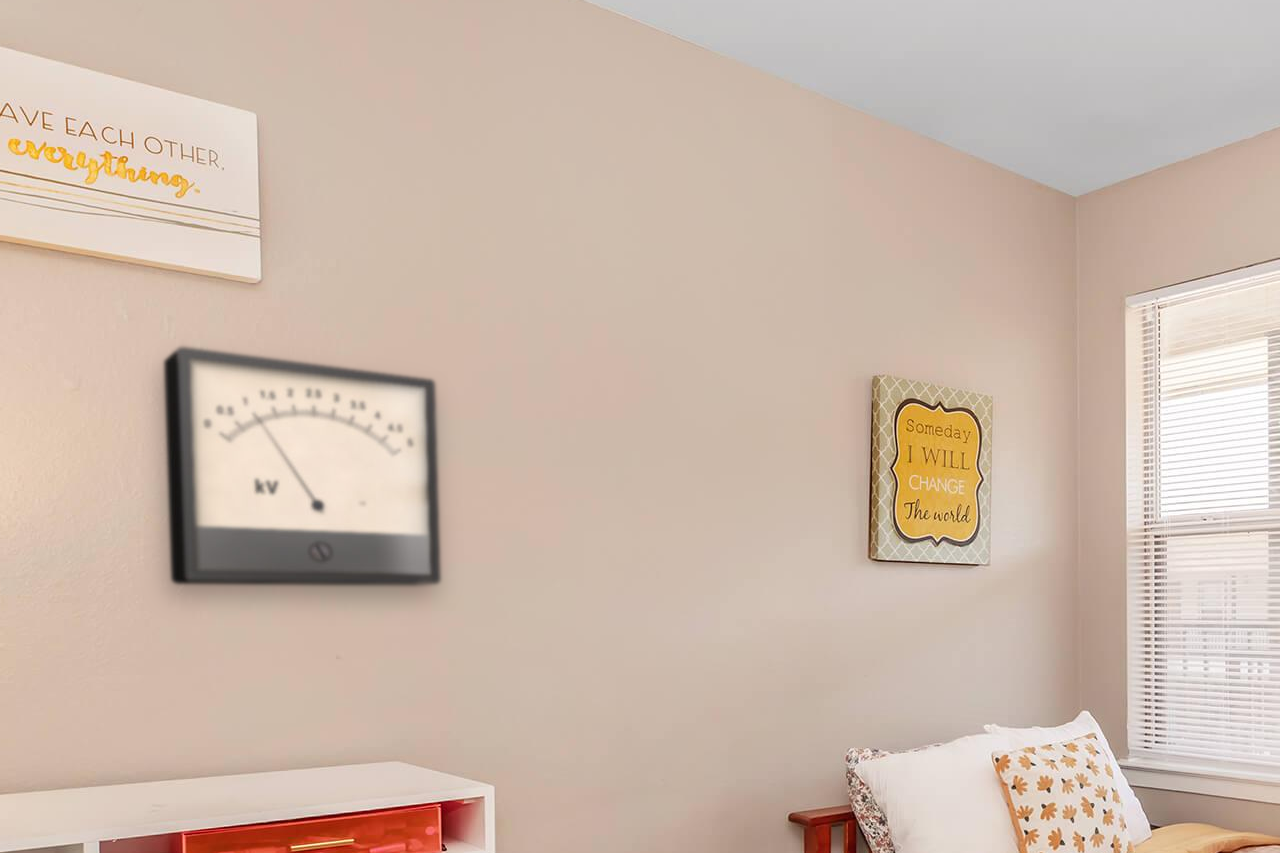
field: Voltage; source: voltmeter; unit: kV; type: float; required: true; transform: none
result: 1 kV
